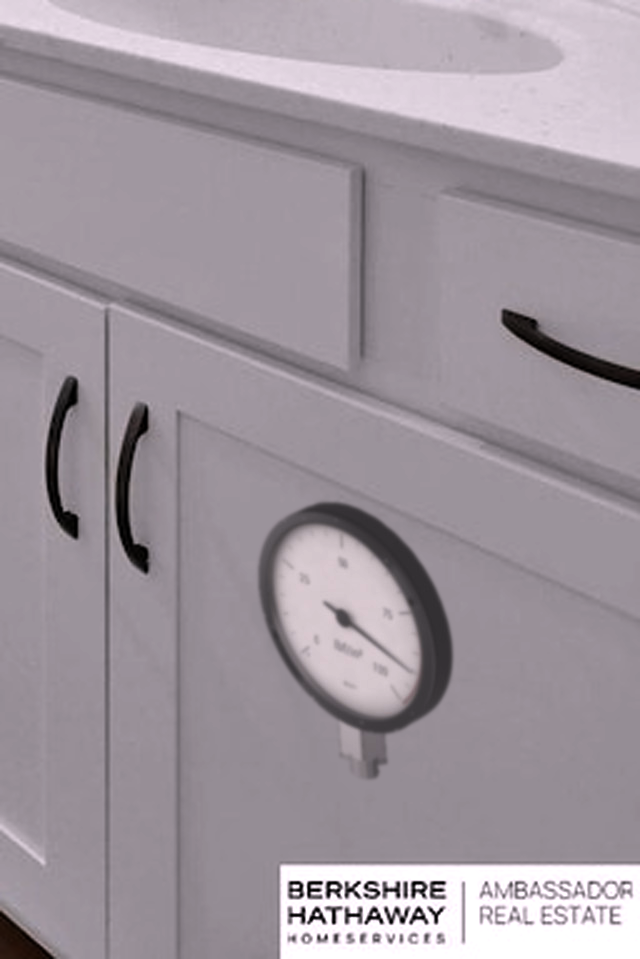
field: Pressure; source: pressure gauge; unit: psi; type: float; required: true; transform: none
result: 90 psi
